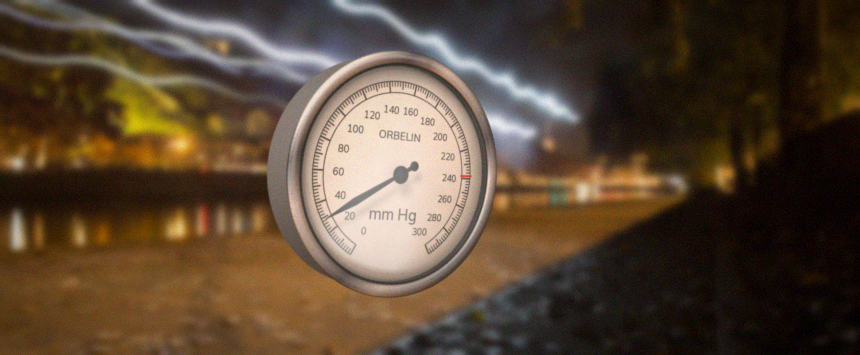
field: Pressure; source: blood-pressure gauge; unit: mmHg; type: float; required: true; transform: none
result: 30 mmHg
